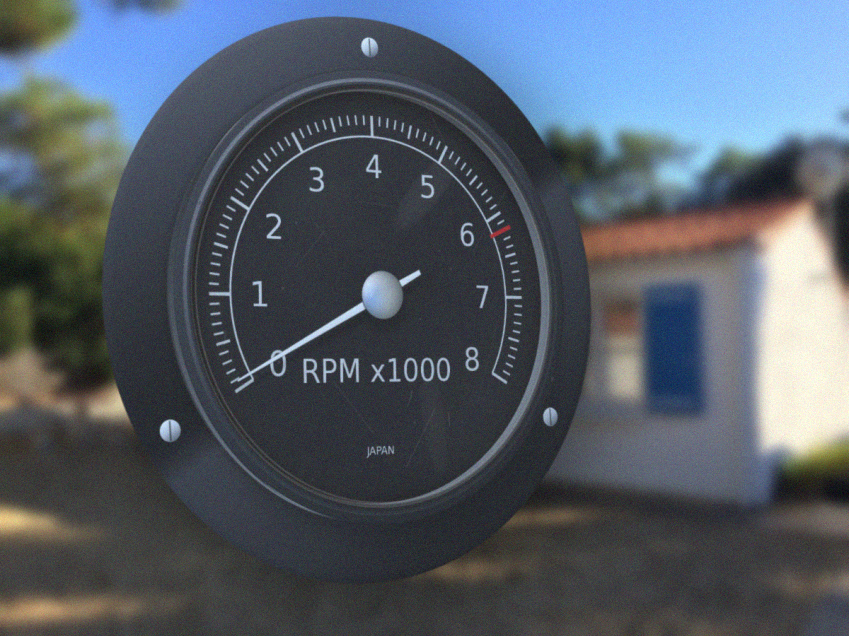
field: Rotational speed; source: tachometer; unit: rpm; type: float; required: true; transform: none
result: 100 rpm
